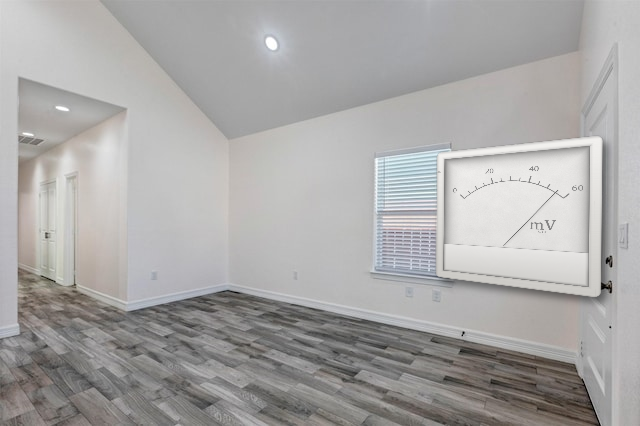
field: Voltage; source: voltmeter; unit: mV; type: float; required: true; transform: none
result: 55 mV
